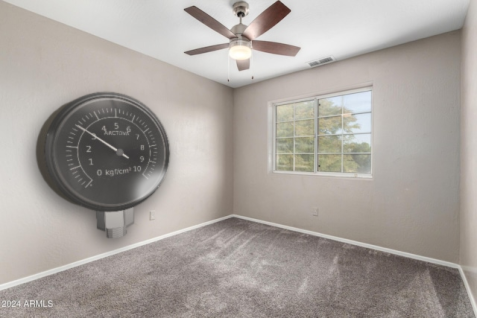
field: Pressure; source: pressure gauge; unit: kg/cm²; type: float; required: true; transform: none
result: 3 kg/cm²
